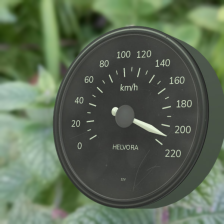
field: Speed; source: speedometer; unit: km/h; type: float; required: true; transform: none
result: 210 km/h
